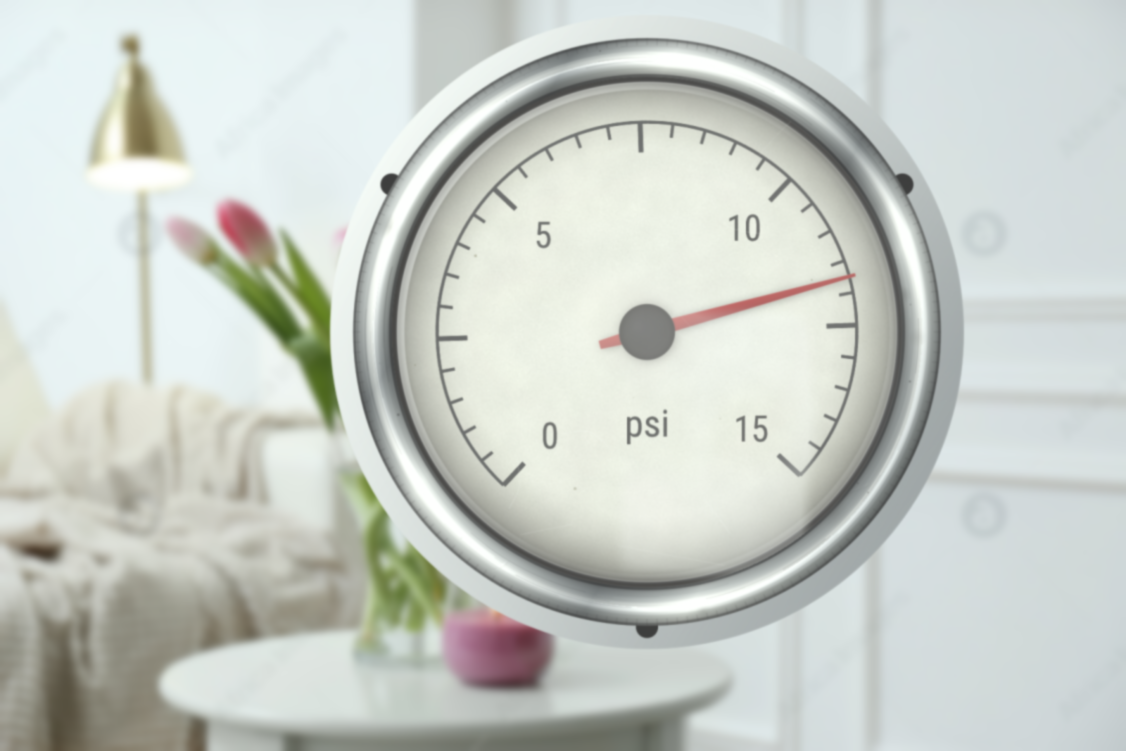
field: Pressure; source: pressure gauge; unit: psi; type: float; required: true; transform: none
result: 11.75 psi
